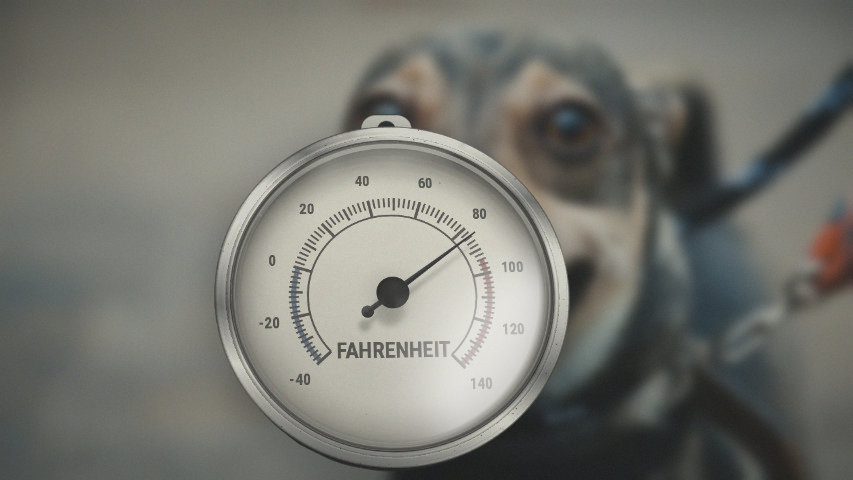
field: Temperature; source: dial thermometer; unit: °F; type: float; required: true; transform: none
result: 84 °F
